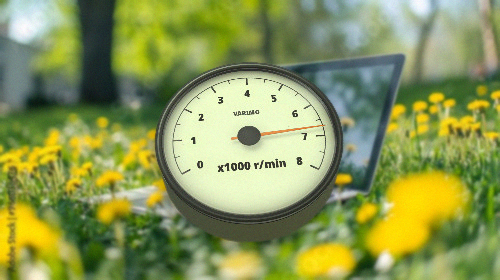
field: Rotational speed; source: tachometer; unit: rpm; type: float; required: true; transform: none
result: 6750 rpm
